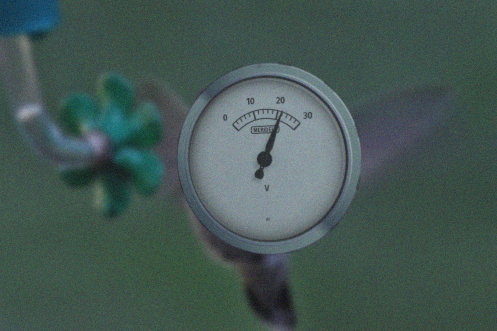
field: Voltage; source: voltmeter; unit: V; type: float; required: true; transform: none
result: 22 V
